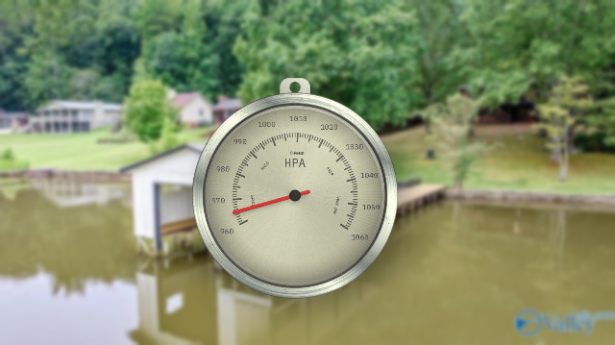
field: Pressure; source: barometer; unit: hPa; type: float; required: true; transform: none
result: 965 hPa
